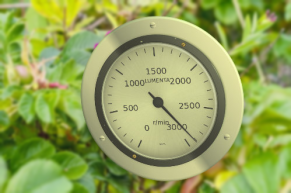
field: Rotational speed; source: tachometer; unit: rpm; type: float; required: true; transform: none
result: 2900 rpm
